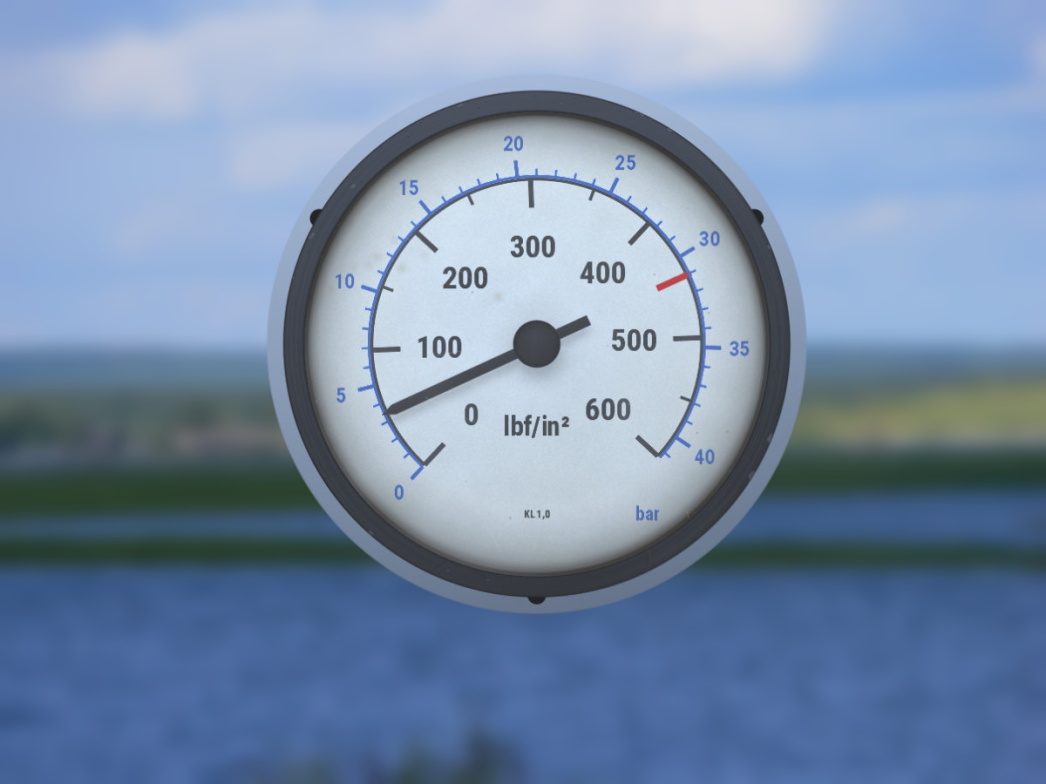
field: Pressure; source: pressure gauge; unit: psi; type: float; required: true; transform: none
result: 50 psi
